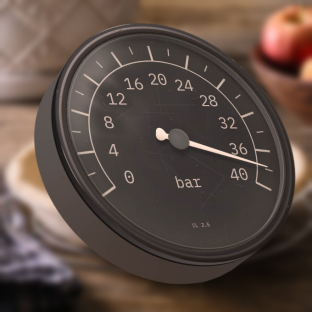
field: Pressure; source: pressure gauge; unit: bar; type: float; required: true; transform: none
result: 38 bar
